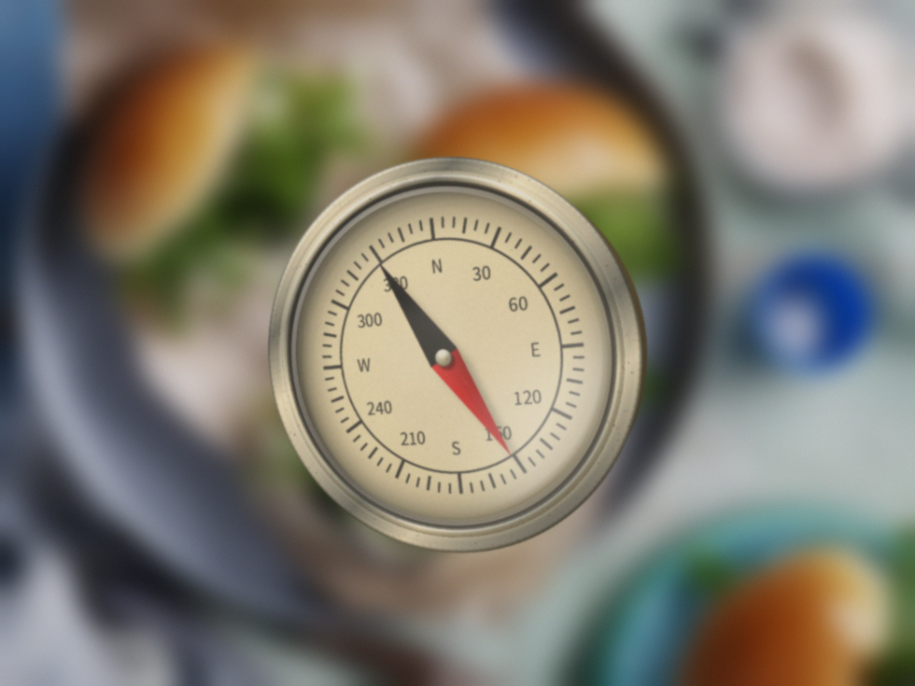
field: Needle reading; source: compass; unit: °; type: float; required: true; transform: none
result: 150 °
